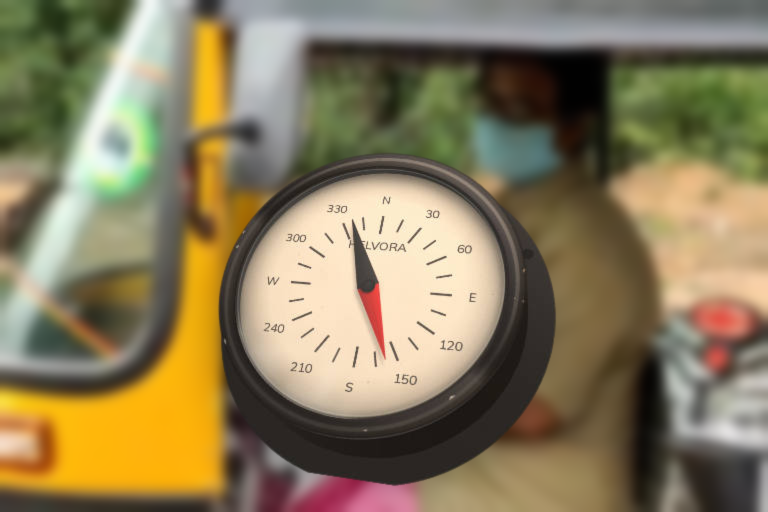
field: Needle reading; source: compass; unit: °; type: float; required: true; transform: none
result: 157.5 °
